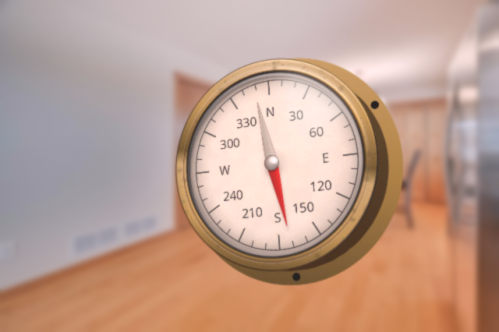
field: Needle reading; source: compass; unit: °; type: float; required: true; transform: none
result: 170 °
